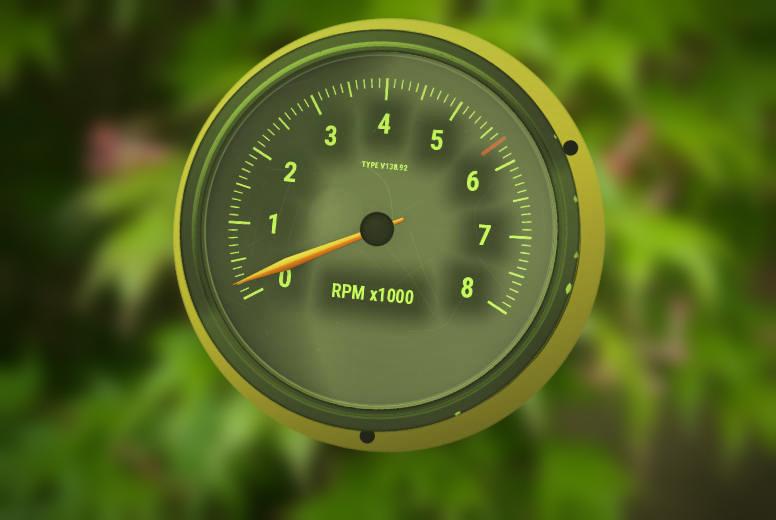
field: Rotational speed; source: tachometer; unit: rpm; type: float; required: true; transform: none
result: 200 rpm
